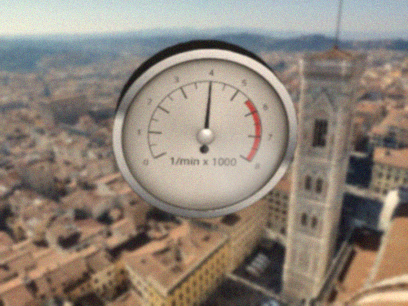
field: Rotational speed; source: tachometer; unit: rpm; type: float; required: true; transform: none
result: 4000 rpm
